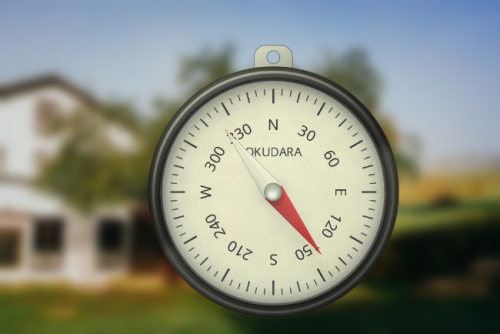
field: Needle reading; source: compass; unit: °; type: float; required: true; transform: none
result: 142.5 °
